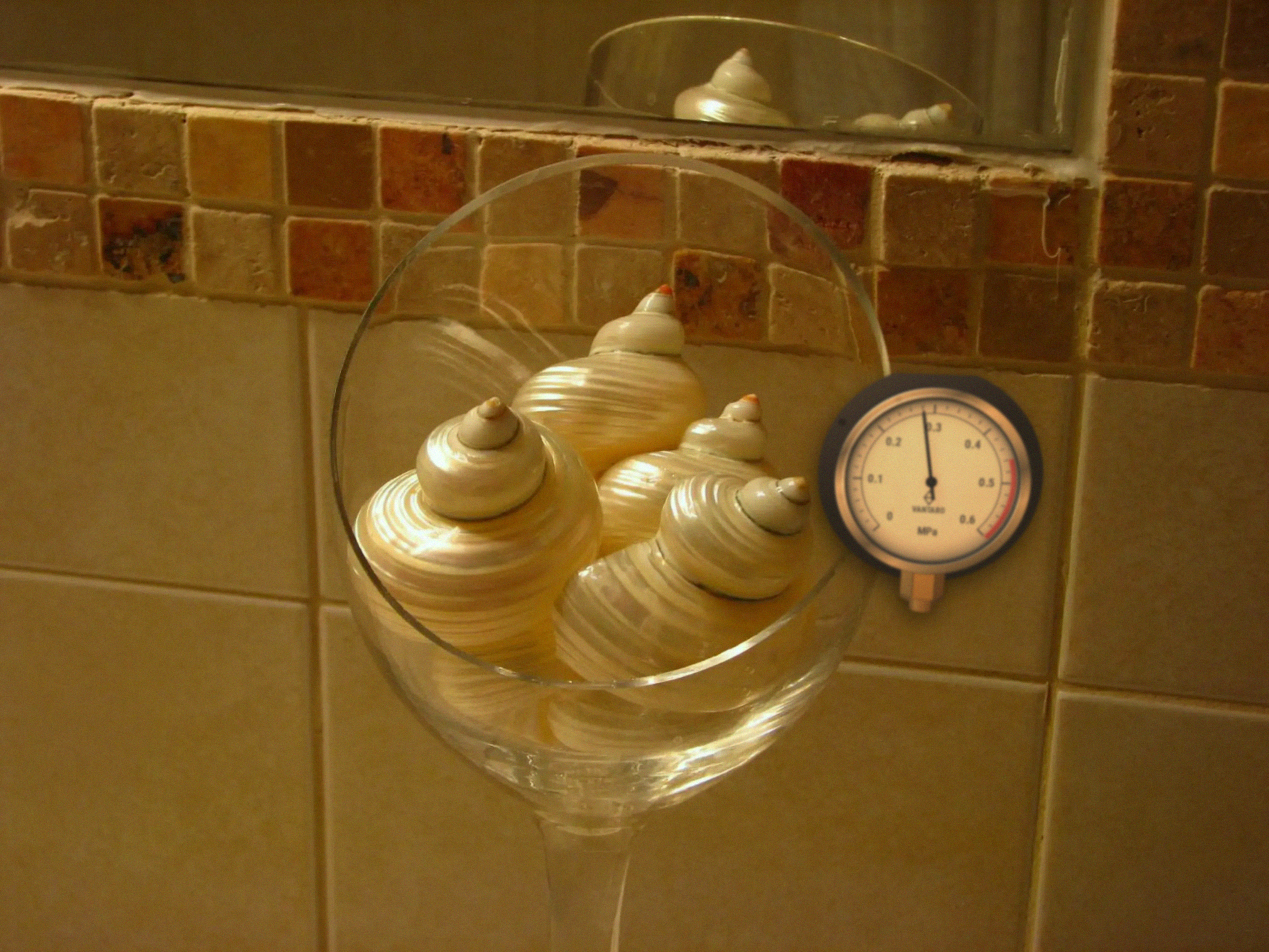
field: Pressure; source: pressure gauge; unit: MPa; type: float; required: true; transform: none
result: 0.28 MPa
